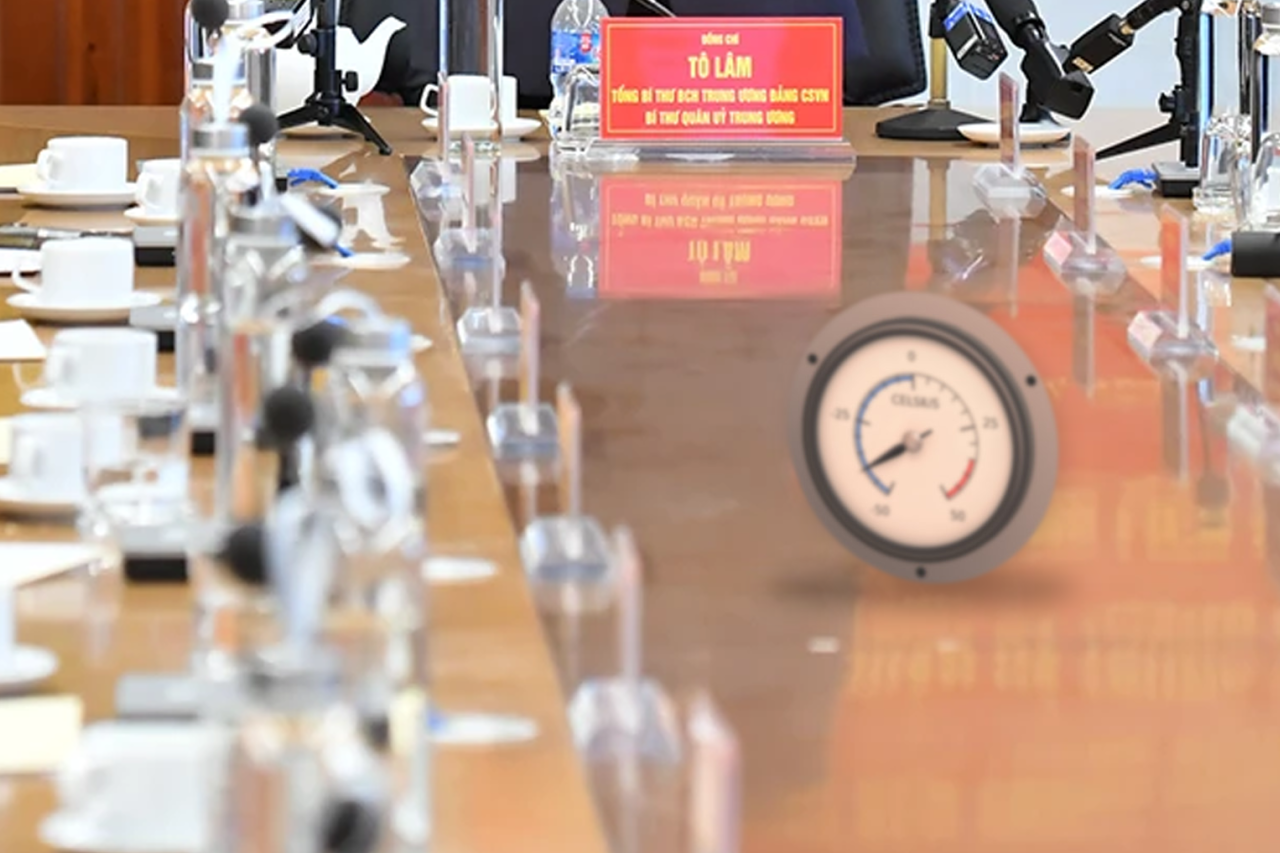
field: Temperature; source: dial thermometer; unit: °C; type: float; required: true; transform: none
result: -40 °C
